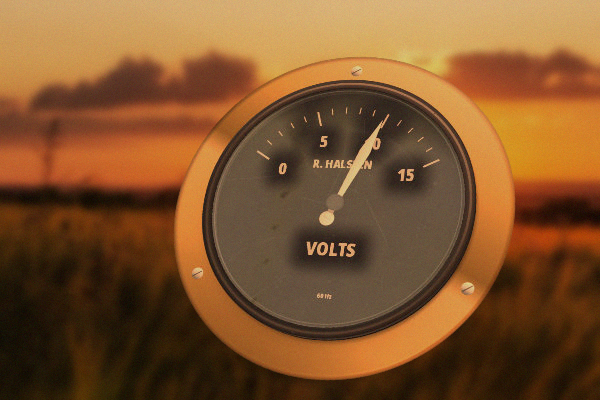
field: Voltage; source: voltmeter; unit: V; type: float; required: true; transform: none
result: 10 V
